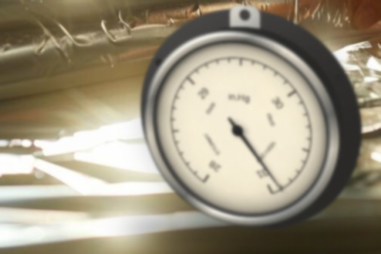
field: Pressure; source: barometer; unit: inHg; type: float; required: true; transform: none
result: 30.9 inHg
